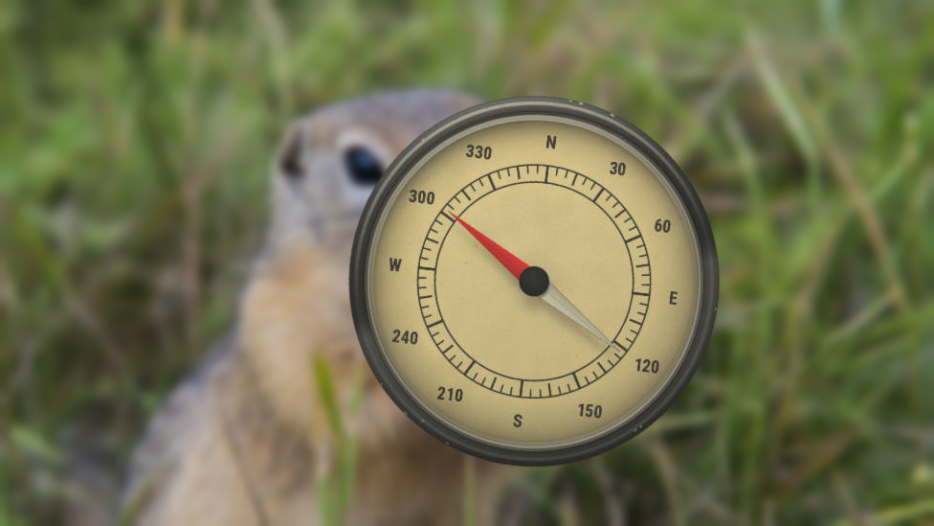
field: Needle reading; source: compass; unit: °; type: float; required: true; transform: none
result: 302.5 °
